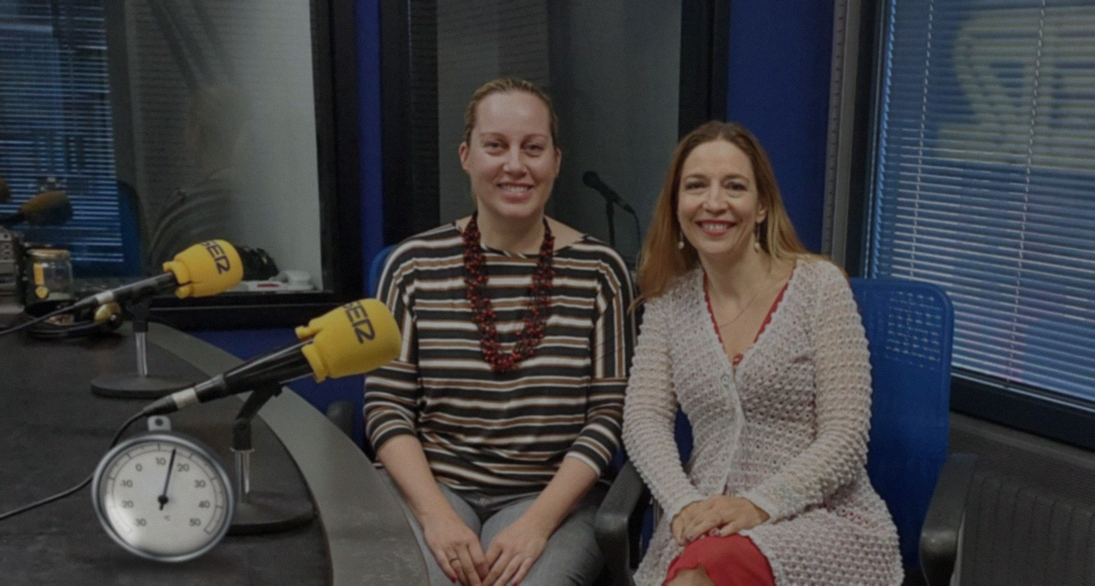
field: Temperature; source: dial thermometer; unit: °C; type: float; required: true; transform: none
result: 15 °C
